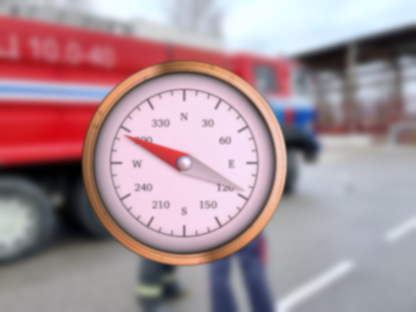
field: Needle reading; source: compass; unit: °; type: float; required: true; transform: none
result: 295 °
